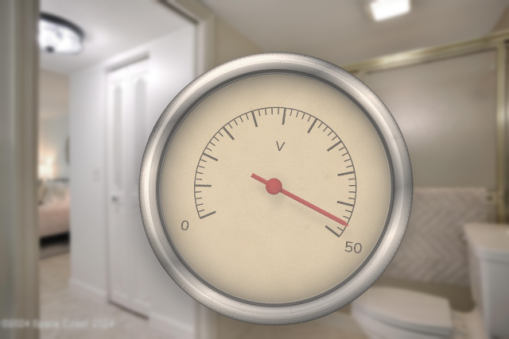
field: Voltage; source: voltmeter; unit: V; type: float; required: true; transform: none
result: 48 V
